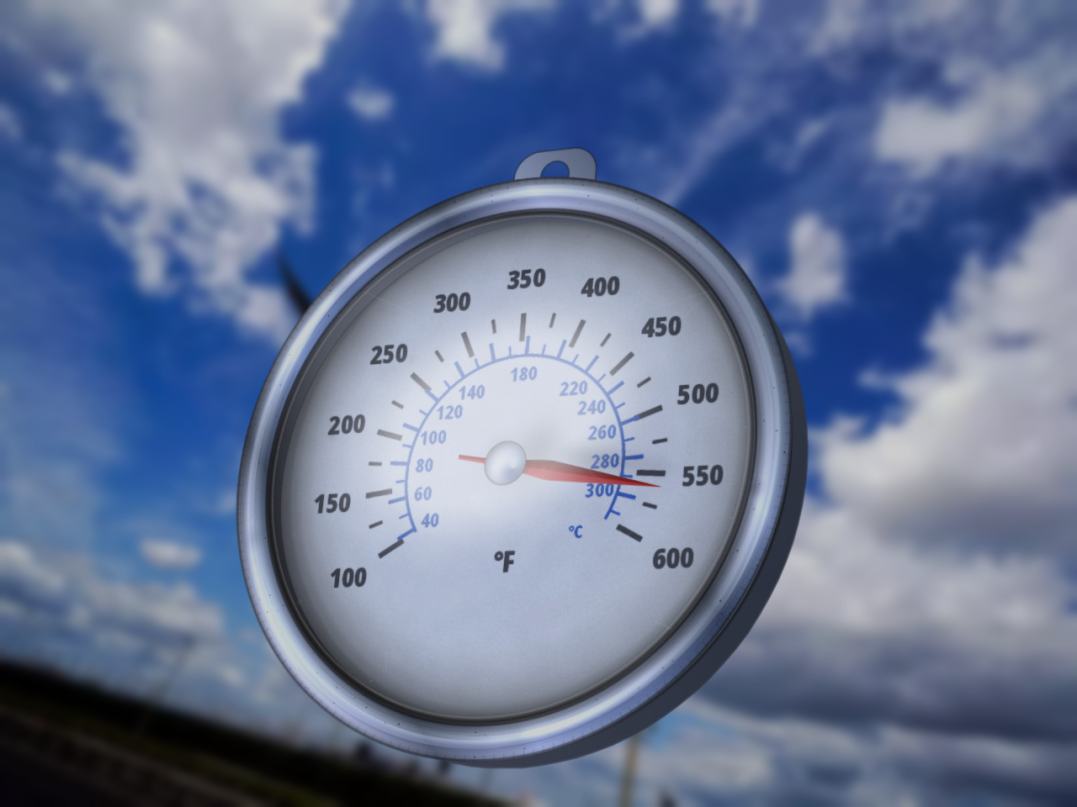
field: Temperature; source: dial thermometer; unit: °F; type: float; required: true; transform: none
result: 562.5 °F
